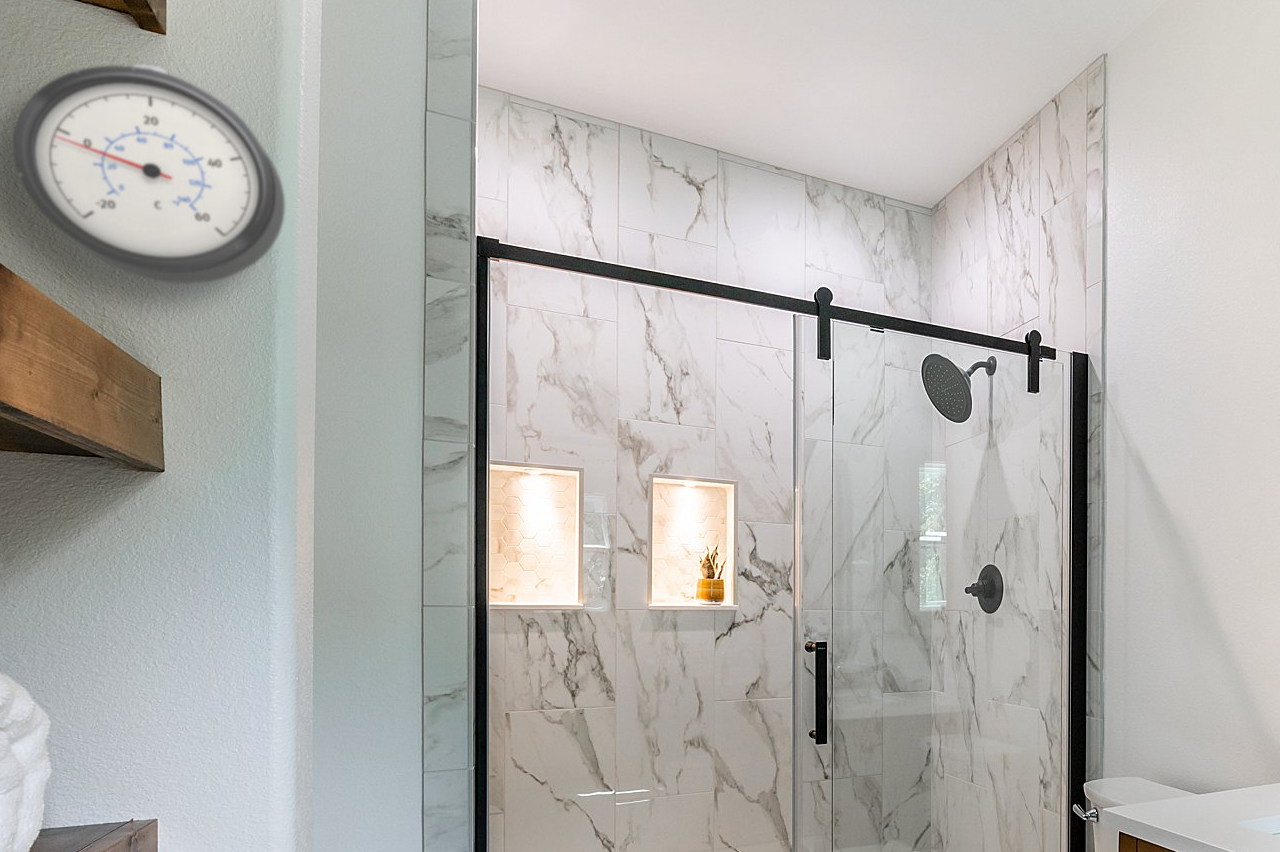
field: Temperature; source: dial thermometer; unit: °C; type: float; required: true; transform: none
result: -2 °C
